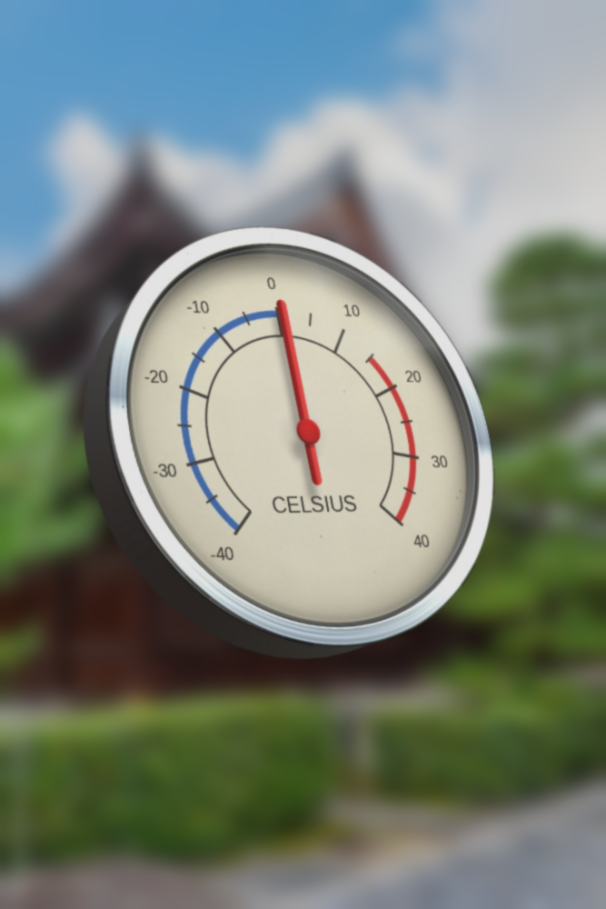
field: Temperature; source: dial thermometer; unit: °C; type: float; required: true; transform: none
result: 0 °C
